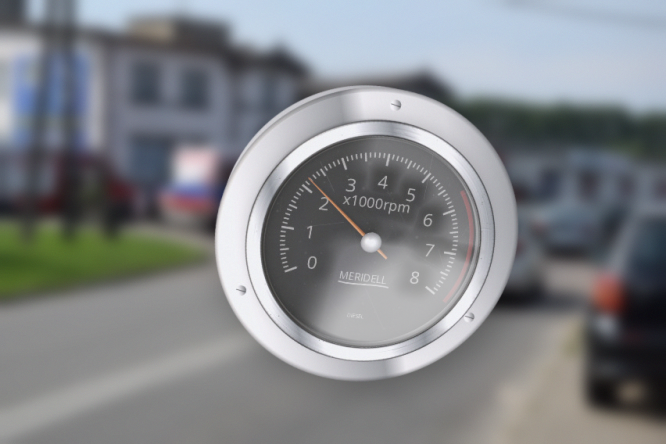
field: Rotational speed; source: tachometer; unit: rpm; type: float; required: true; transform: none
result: 2200 rpm
